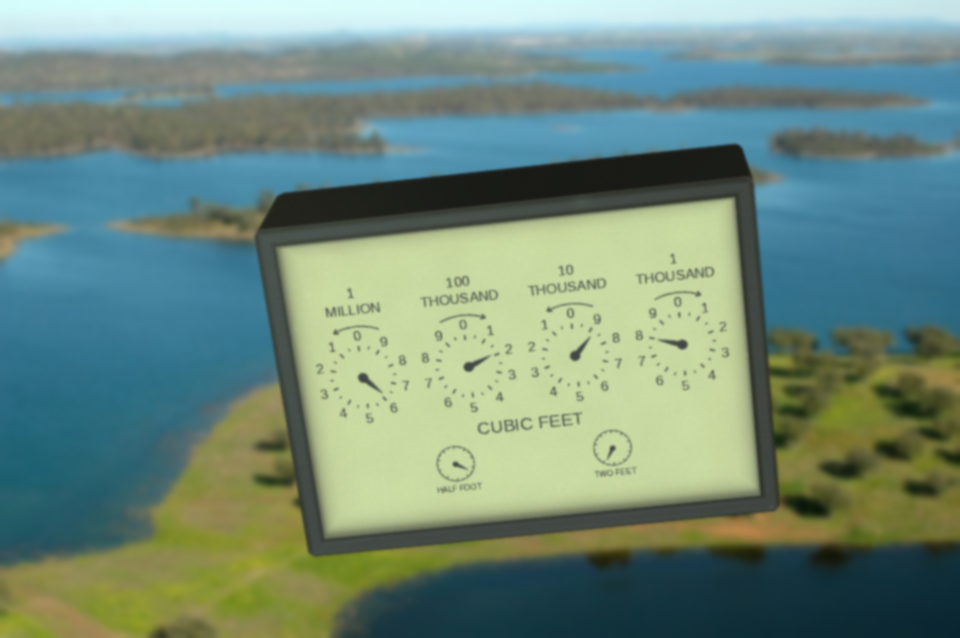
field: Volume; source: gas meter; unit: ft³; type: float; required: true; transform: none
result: 618800 ft³
